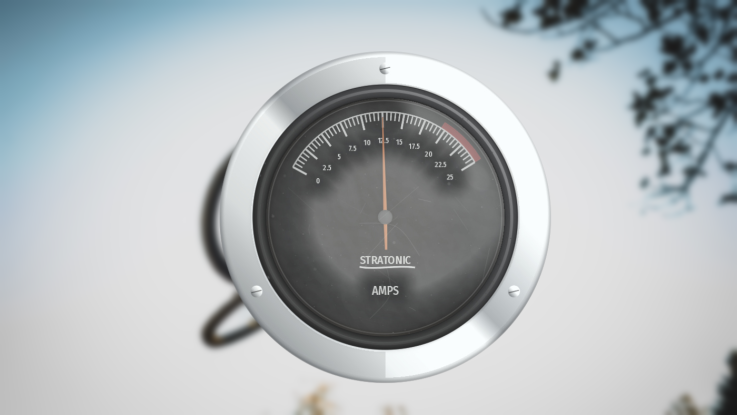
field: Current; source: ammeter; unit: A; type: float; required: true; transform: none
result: 12.5 A
